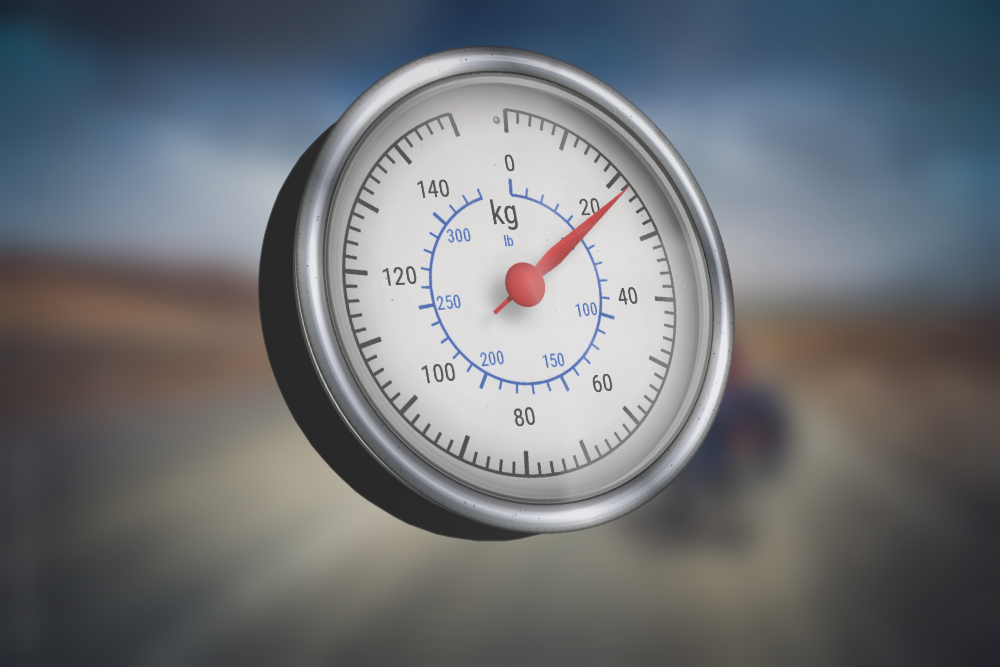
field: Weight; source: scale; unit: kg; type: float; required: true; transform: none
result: 22 kg
